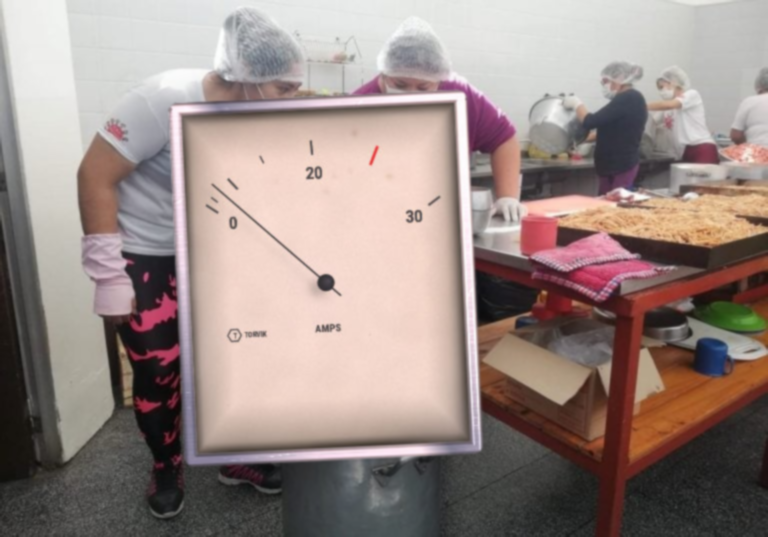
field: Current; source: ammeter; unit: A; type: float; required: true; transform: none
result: 7.5 A
